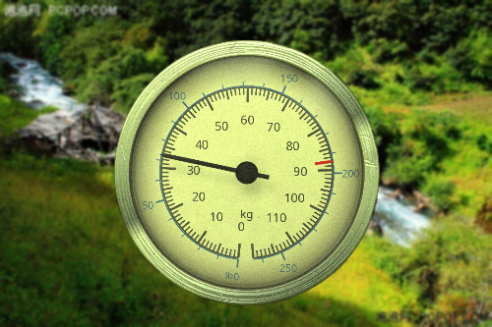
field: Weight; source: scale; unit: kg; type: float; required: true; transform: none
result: 33 kg
